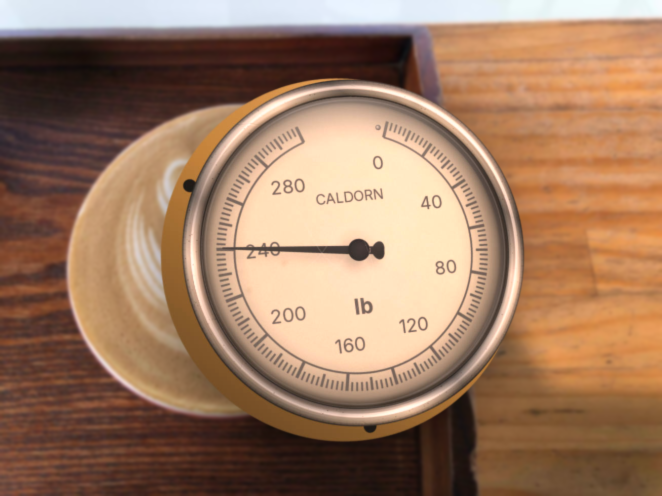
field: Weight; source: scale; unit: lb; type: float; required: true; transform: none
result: 240 lb
